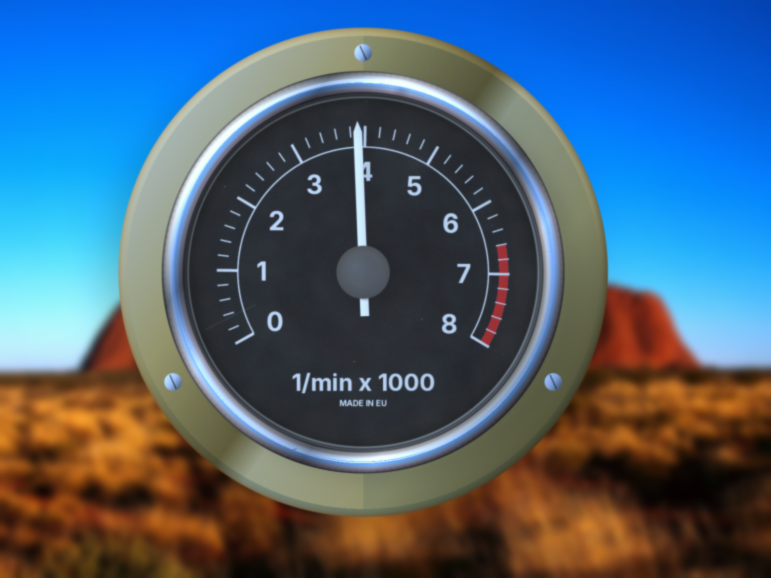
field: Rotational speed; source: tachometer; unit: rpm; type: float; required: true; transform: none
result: 3900 rpm
